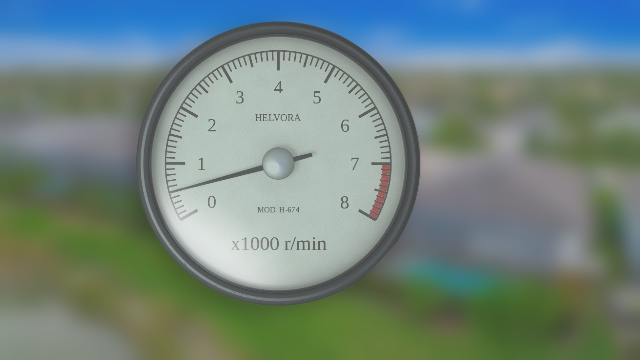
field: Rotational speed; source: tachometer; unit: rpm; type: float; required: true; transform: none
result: 500 rpm
